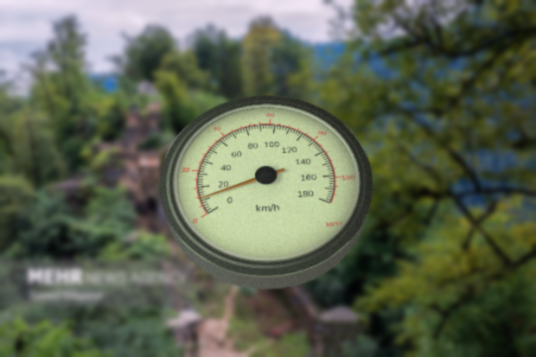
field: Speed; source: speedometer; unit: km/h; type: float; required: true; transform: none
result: 10 km/h
